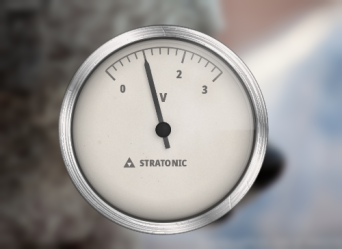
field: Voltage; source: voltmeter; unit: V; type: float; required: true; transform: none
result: 1 V
